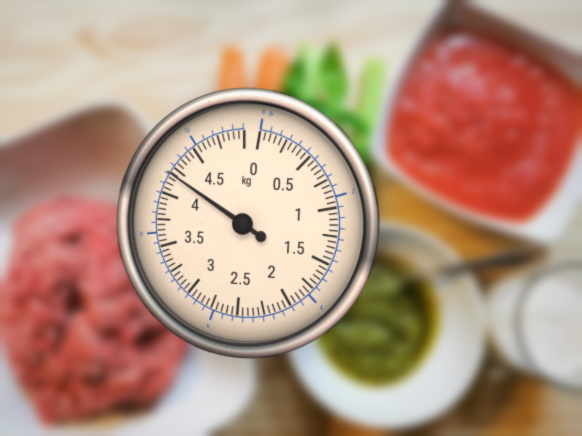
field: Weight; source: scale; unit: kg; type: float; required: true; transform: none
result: 4.2 kg
